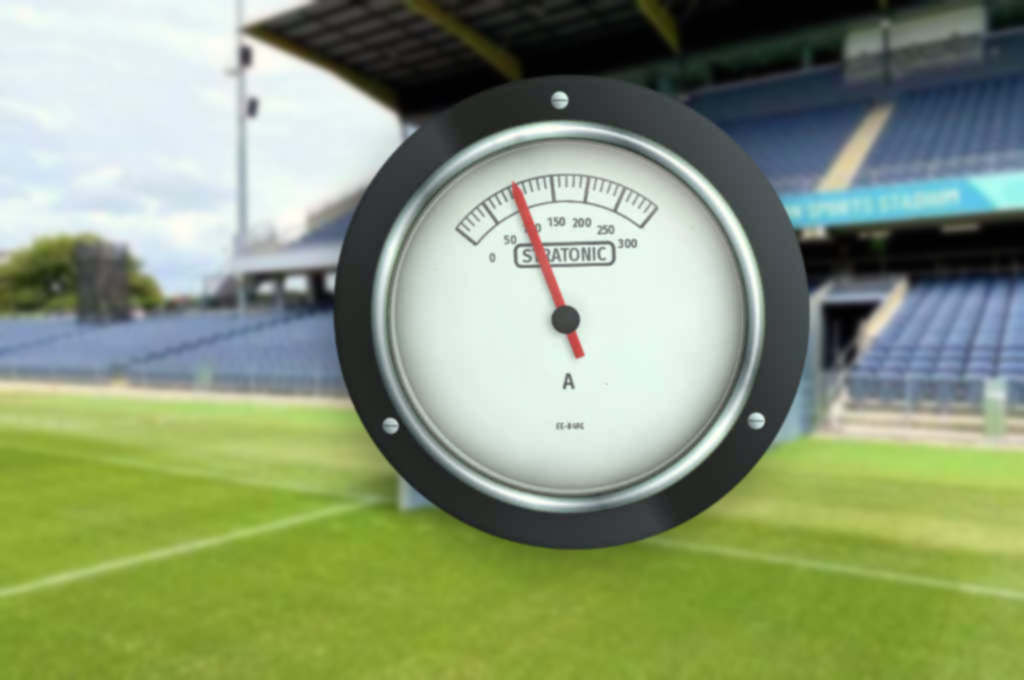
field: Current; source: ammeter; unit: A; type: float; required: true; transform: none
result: 100 A
